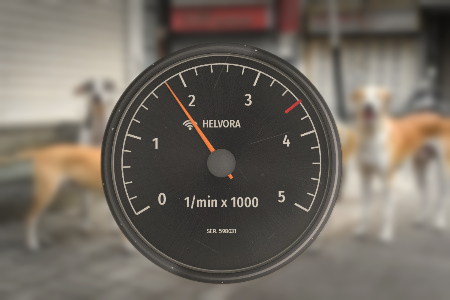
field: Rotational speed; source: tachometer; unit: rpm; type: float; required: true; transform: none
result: 1800 rpm
